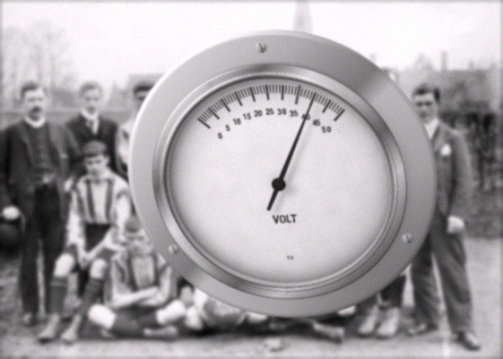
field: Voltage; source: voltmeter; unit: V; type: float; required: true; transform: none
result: 40 V
